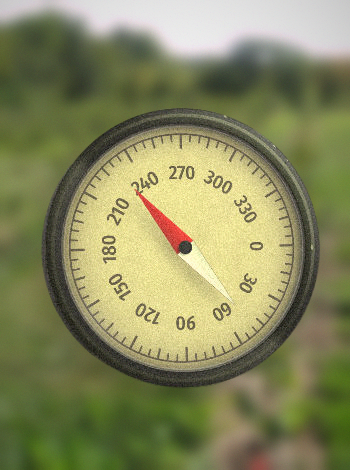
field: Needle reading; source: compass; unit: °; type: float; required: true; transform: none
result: 230 °
